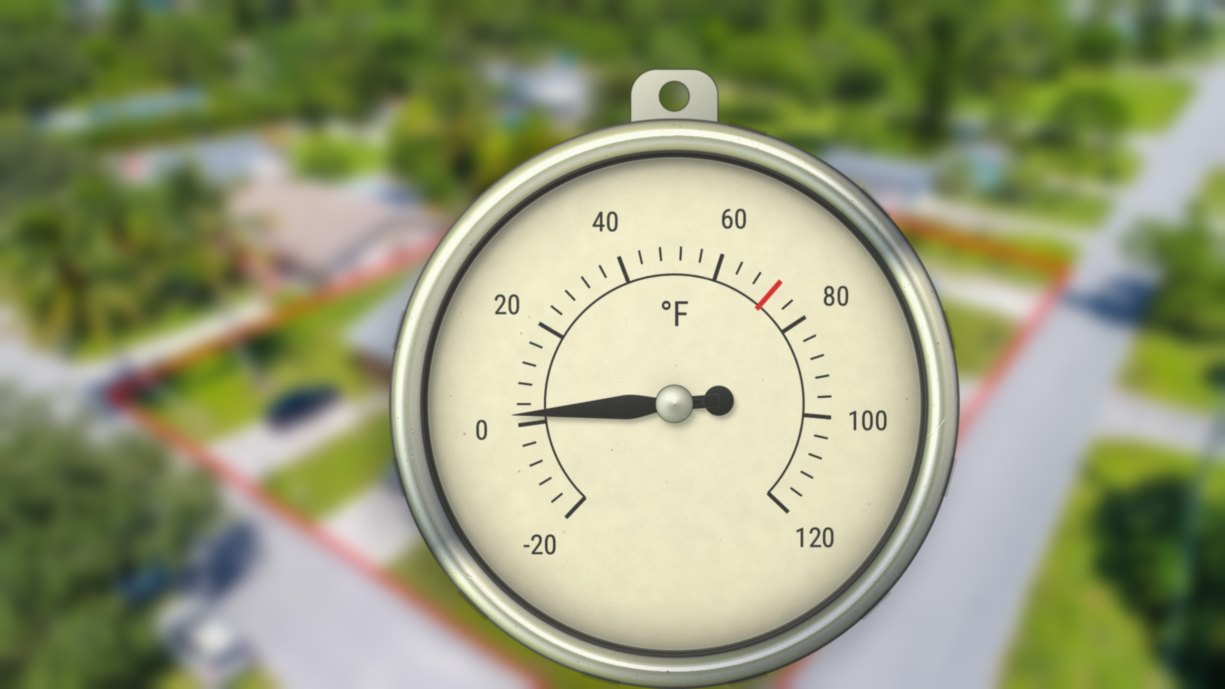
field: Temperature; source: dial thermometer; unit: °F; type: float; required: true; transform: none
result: 2 °F
